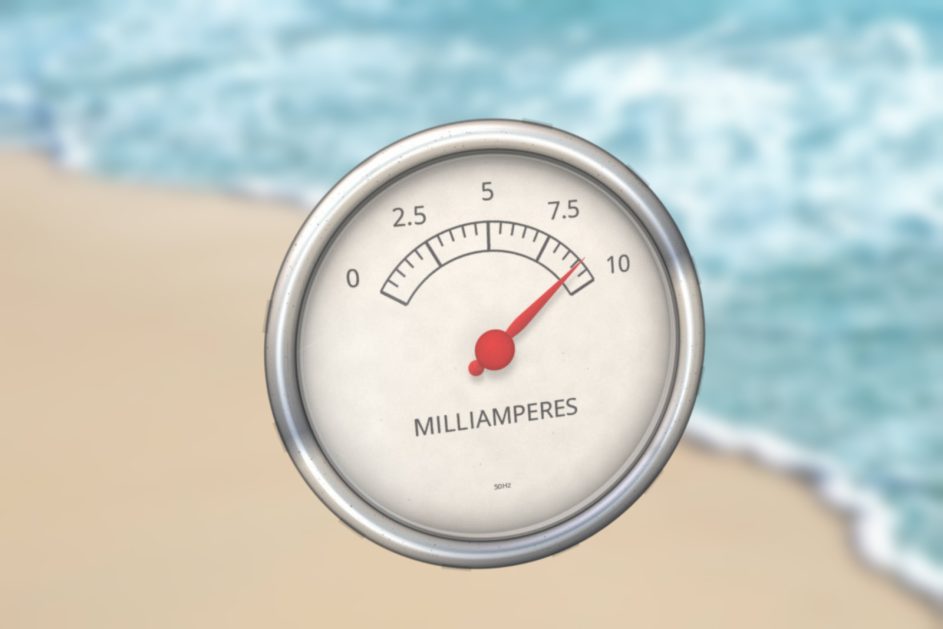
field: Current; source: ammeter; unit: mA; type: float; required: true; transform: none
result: 9 mA
